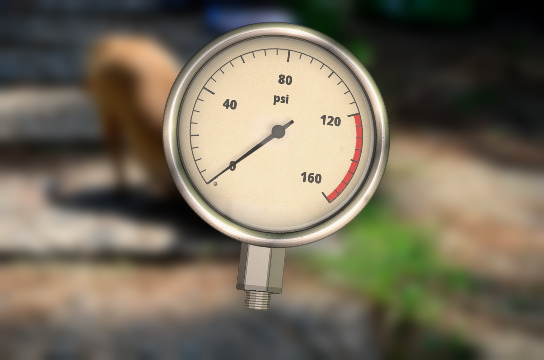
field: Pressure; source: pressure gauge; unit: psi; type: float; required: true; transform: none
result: 0 psi
